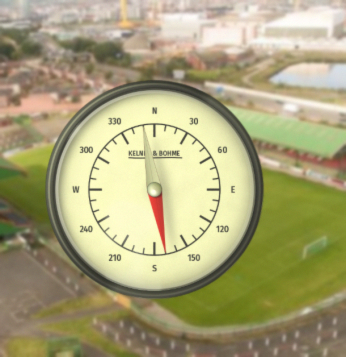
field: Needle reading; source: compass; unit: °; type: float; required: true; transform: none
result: 170 °
